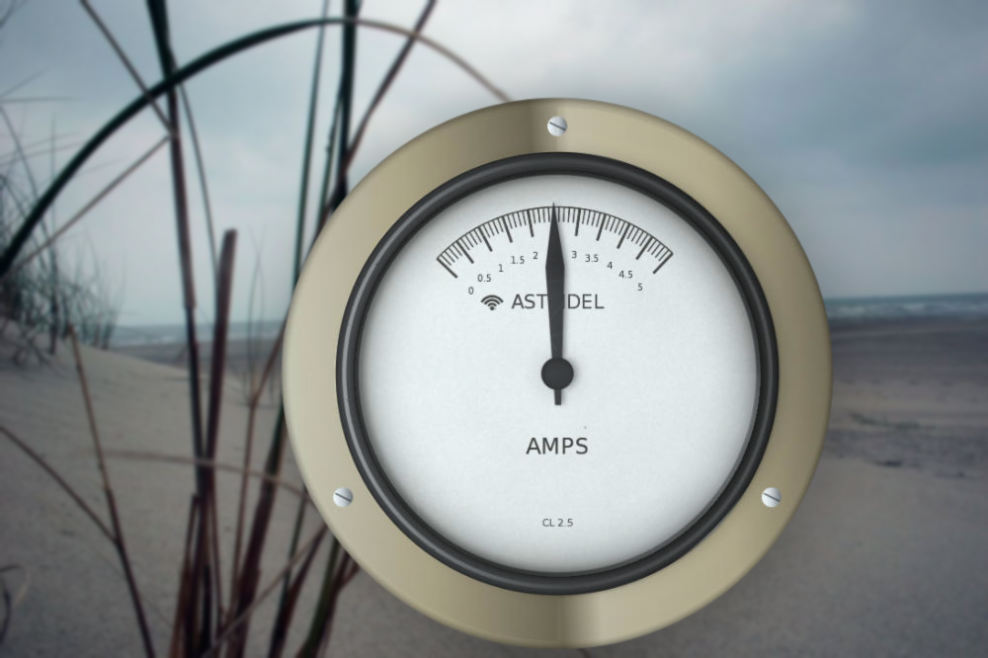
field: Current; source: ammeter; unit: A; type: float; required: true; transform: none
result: 2.5 A
